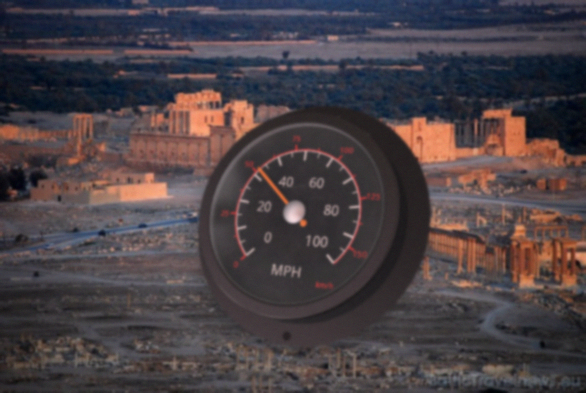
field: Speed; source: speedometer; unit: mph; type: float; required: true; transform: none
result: 32.5 mph
